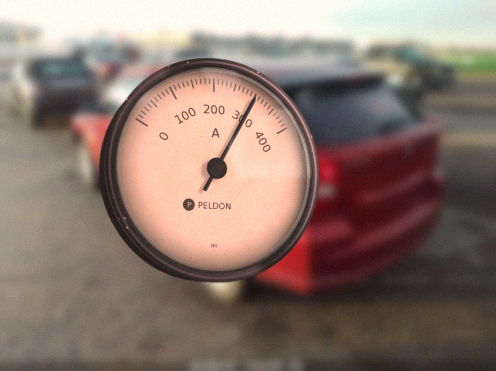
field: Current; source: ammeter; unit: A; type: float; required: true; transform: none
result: 300 A
